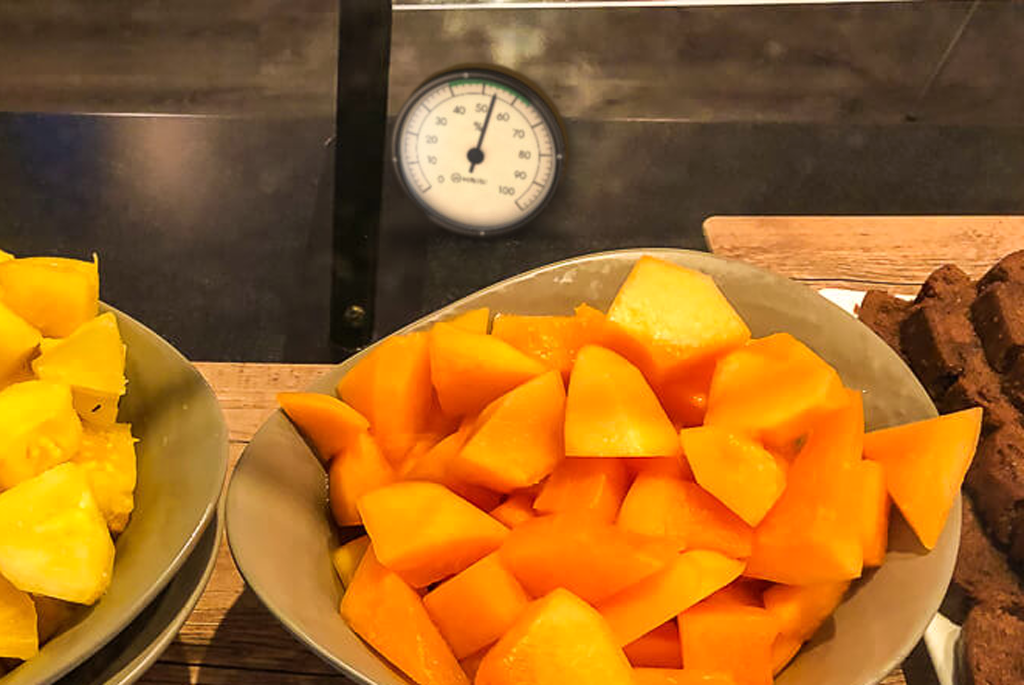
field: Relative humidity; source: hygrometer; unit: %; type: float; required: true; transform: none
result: 54 %
